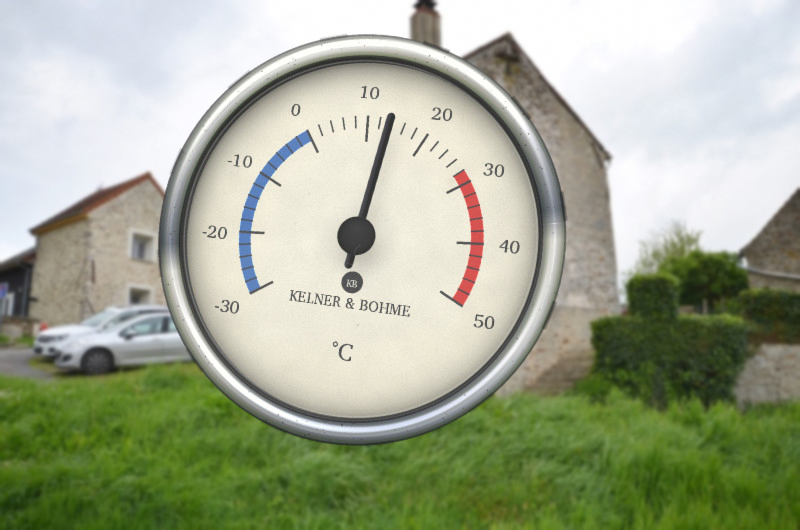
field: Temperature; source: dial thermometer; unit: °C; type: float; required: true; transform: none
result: 14 °C
